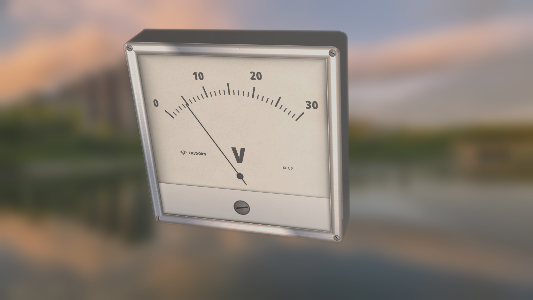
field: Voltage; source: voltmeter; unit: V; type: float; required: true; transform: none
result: 5 V
